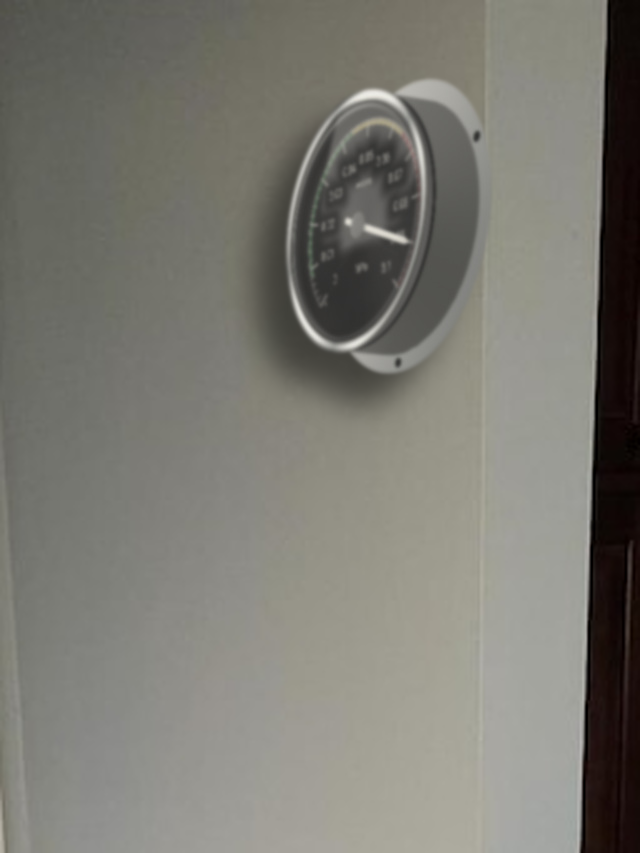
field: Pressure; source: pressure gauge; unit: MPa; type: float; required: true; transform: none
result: 0.09 MPa
